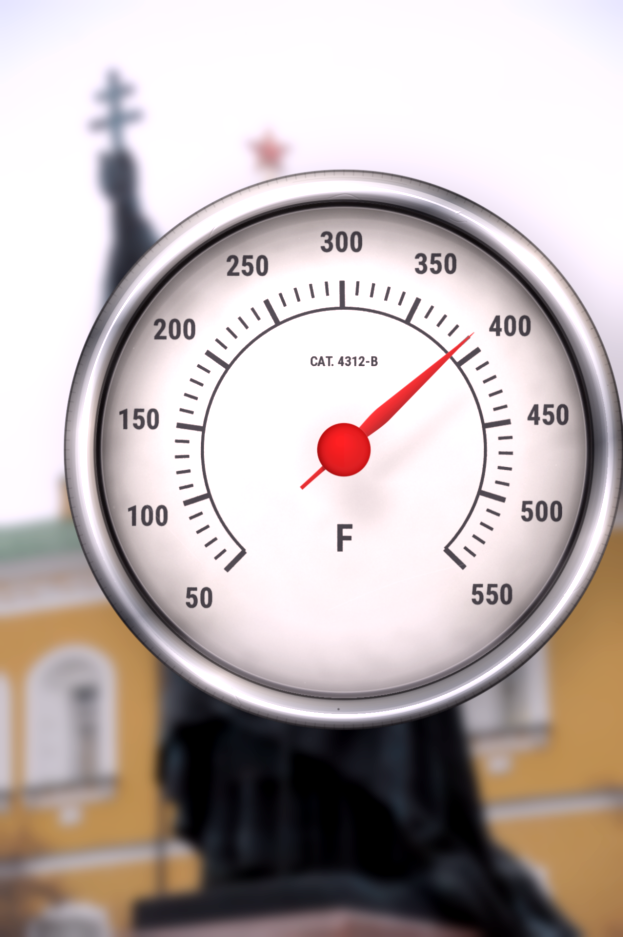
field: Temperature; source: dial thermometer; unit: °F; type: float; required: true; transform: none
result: 390 °F
